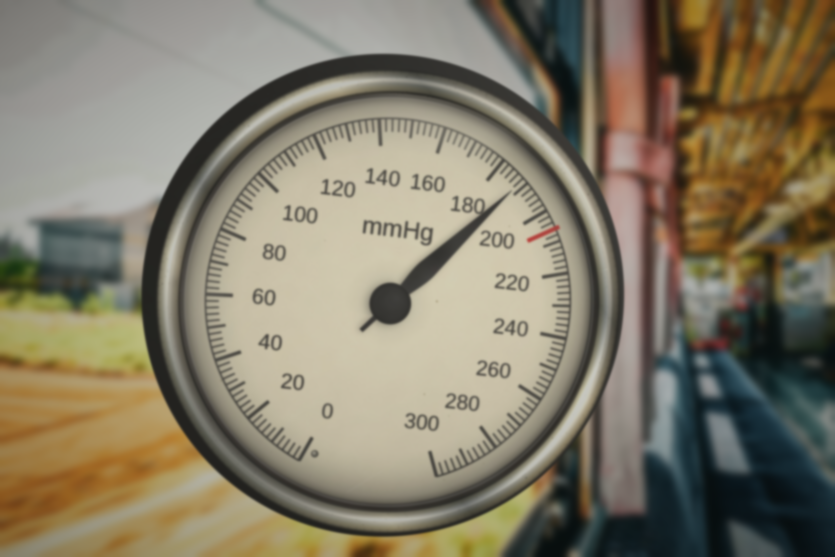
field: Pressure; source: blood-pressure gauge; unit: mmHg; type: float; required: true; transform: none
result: 188 mmHg
